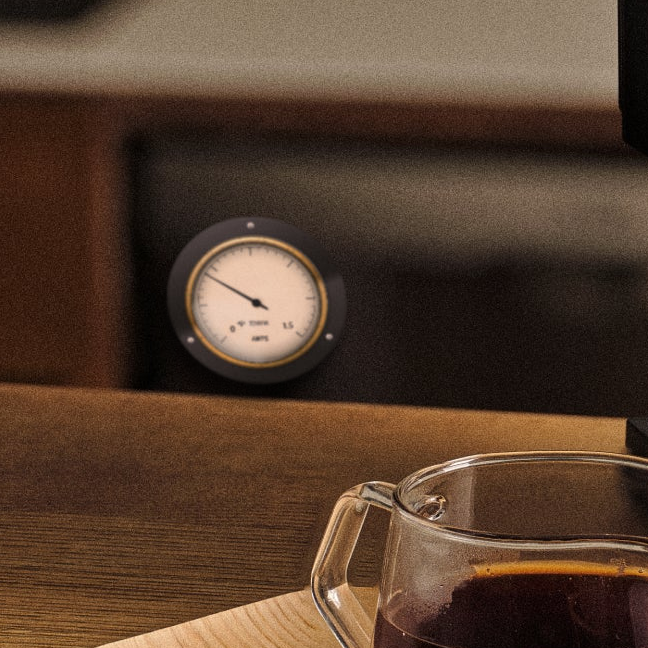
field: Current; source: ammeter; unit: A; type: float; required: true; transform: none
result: 0.45 A
